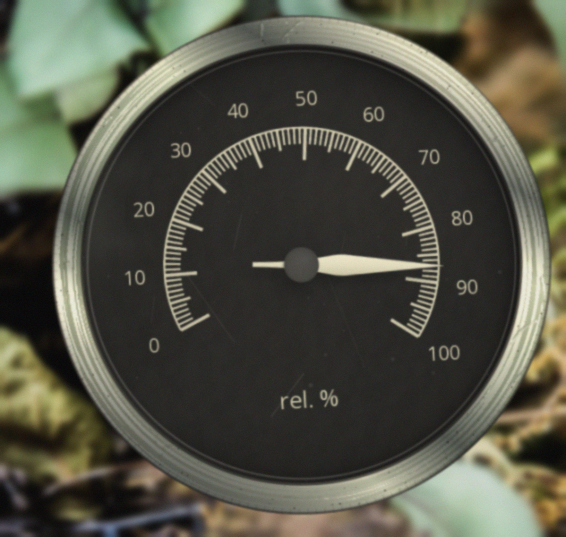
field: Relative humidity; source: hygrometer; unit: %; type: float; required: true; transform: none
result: 87 %
